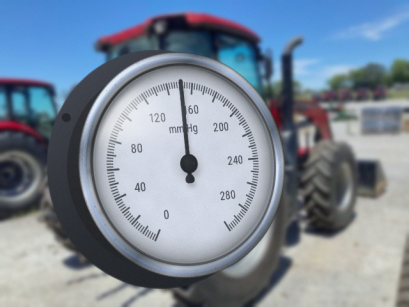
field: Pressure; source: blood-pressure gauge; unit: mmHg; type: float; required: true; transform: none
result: 150 mmHg
